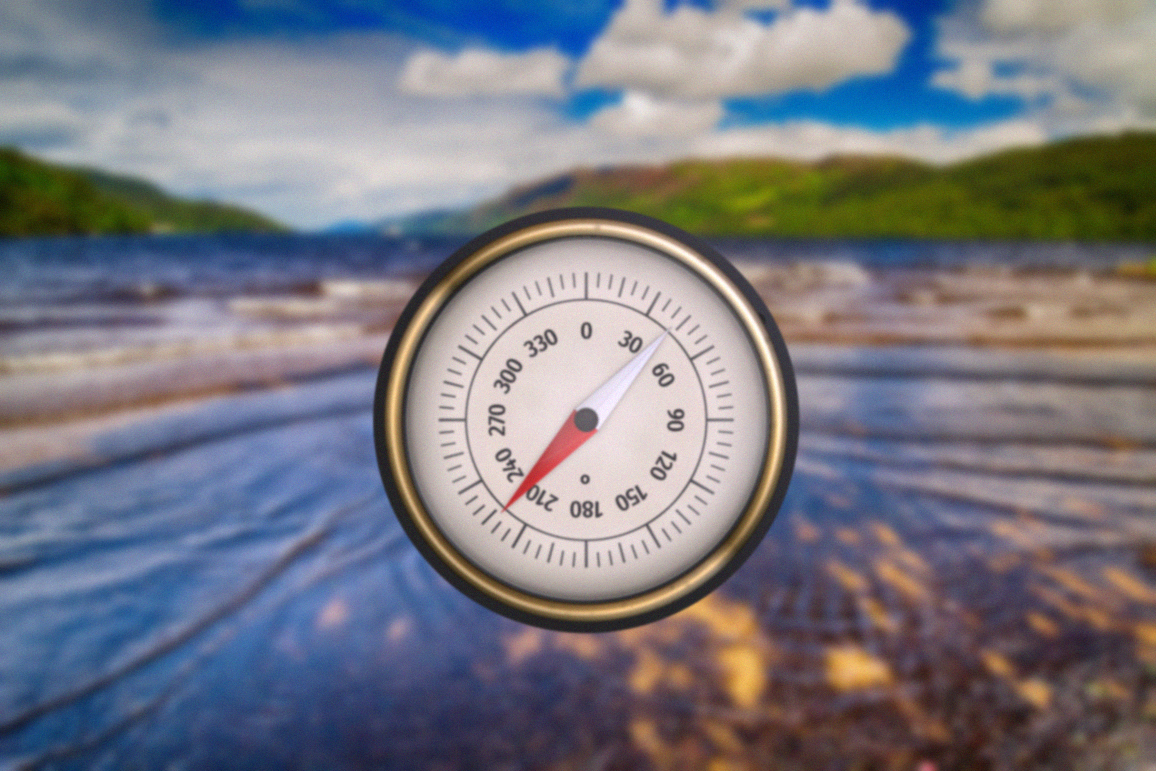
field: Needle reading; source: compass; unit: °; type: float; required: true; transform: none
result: 222.5 °
